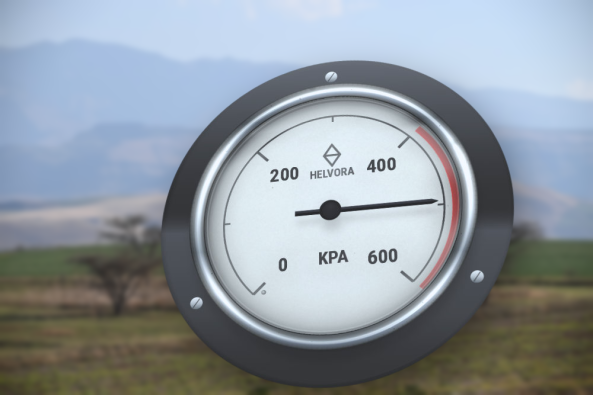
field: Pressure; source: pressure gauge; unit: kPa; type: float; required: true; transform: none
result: 500 kPa
